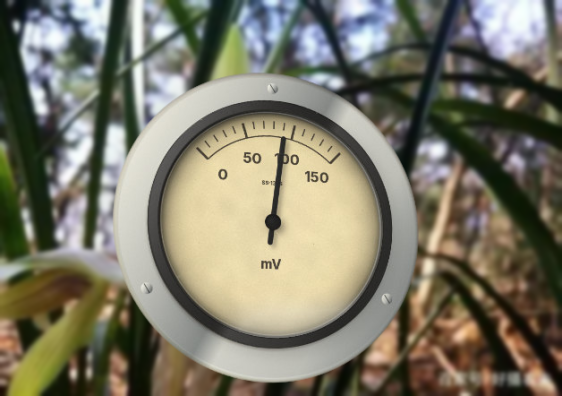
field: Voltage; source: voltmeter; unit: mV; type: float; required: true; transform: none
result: 90 mV
